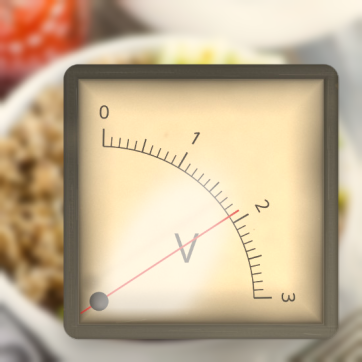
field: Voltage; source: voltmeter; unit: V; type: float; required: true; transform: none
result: 1.9 V
